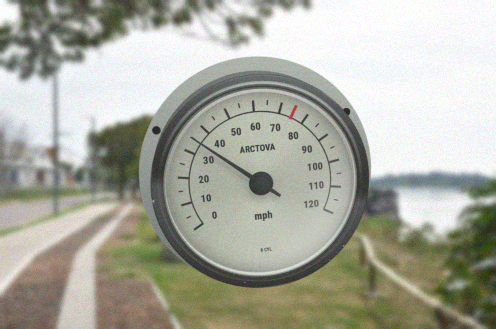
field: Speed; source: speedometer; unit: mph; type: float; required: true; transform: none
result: 35 mph
